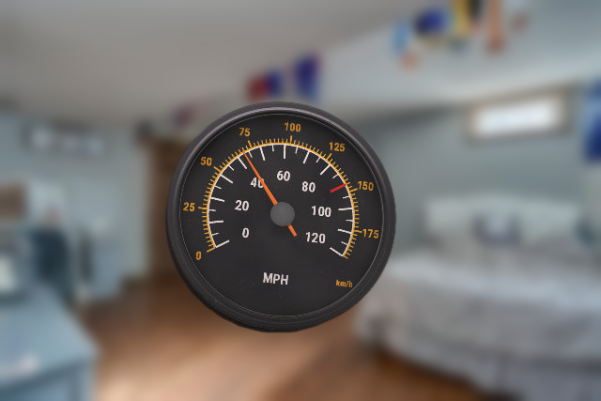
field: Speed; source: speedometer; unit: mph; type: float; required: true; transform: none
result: 42.5 mph
